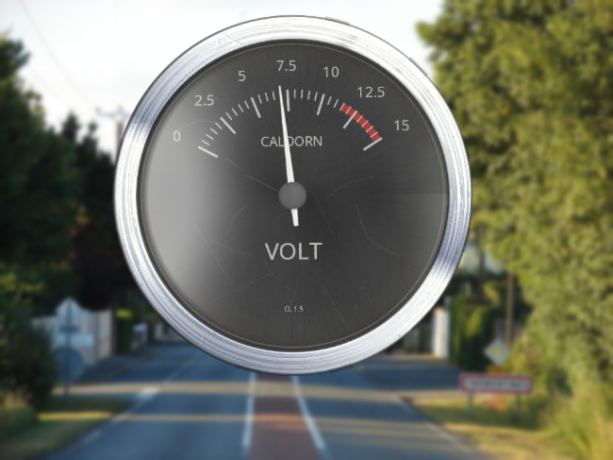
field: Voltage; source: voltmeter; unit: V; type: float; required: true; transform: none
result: 7 V
